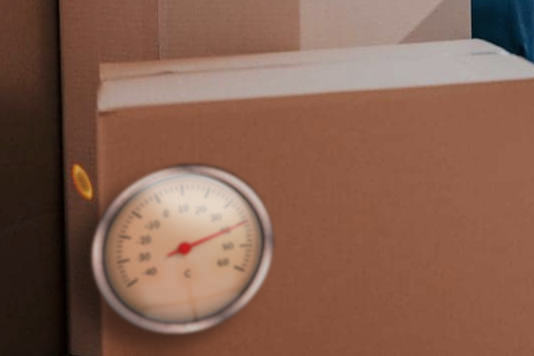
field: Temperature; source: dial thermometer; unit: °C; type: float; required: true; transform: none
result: 40 °C
